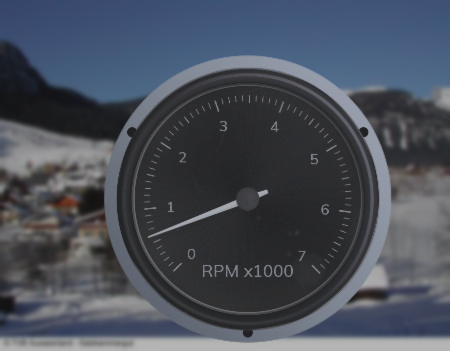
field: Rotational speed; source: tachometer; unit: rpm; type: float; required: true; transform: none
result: 600 rpm
